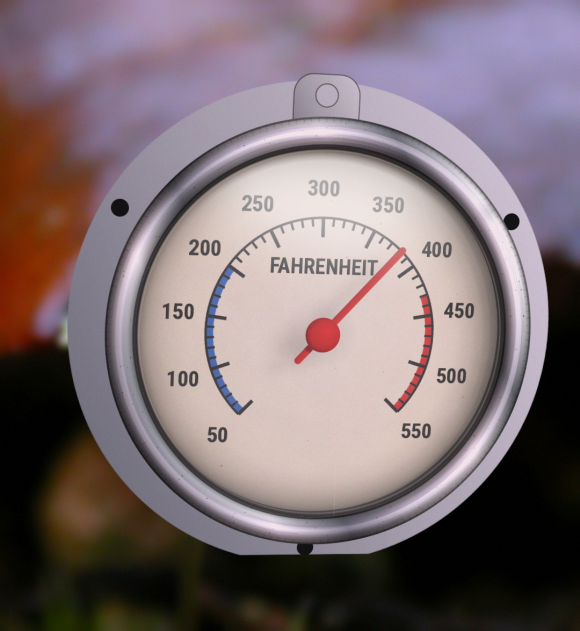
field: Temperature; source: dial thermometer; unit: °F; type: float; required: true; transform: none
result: 380 °F
